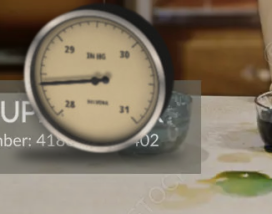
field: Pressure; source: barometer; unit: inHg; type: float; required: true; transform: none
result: 28.4 inHg
